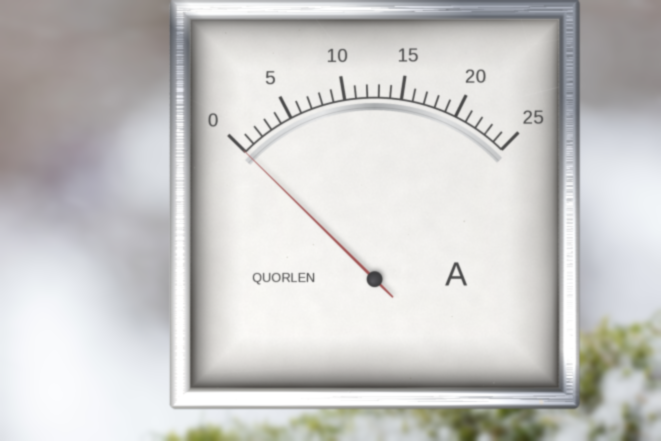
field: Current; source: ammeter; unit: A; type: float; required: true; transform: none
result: 0 A
